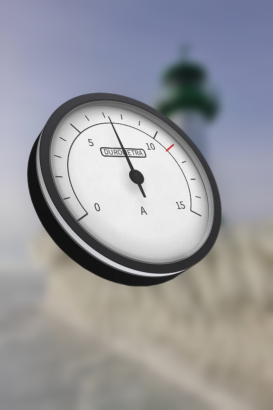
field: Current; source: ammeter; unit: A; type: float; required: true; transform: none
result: 7 A
